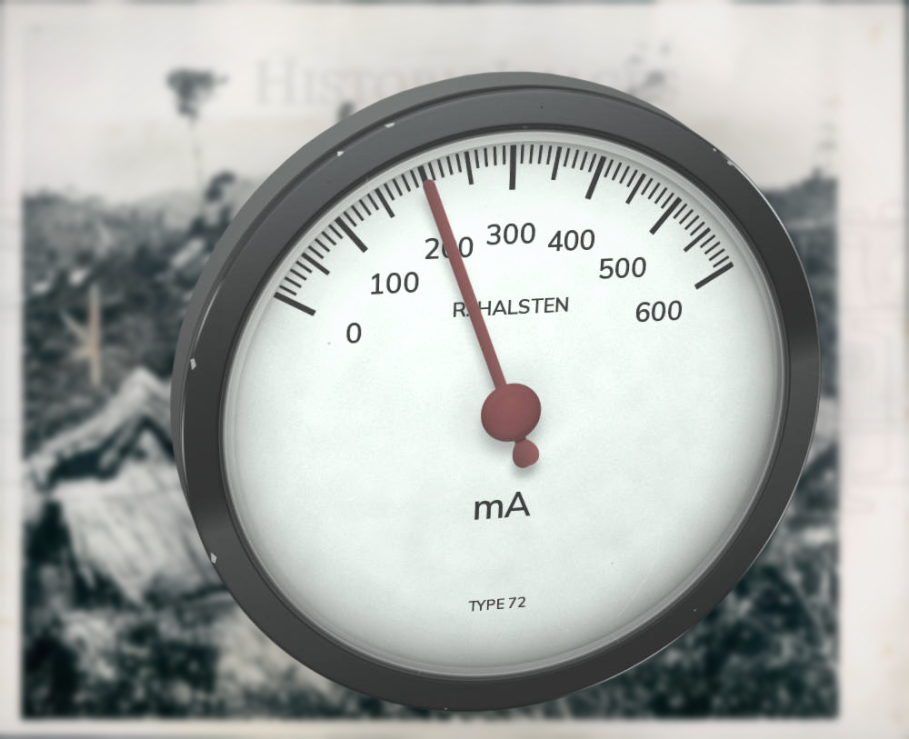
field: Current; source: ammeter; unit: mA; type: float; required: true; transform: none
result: 200 mA
